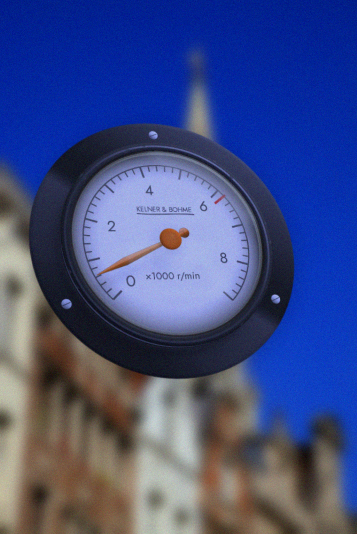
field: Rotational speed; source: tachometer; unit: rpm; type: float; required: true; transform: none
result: 600 rpm
